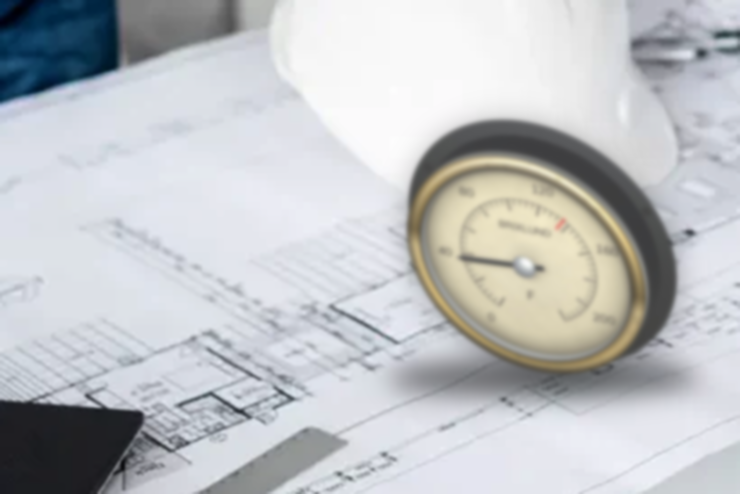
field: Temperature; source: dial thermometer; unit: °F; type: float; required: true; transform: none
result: 40 °F
